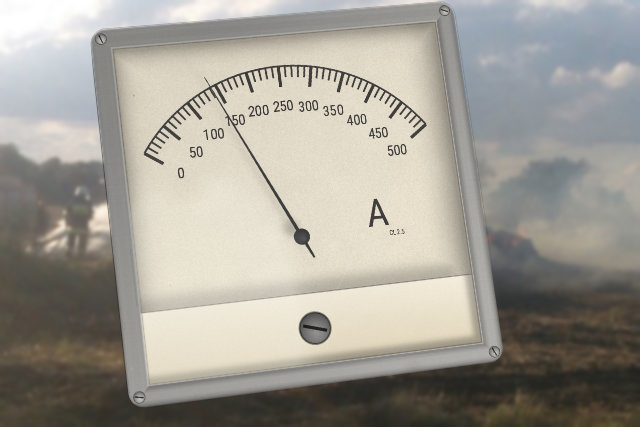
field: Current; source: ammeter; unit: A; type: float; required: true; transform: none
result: 140 A
